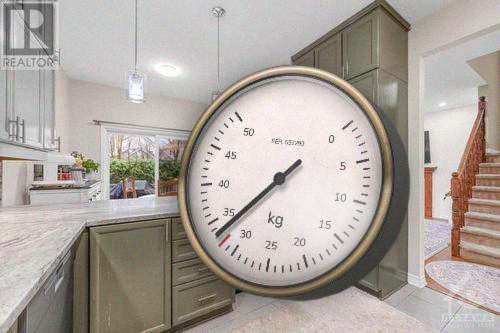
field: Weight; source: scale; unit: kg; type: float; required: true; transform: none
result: 33 kg
